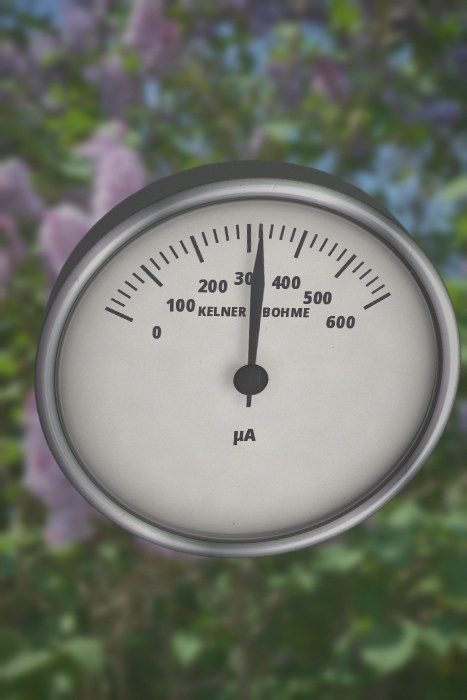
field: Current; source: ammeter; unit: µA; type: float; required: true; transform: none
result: 320 µA
